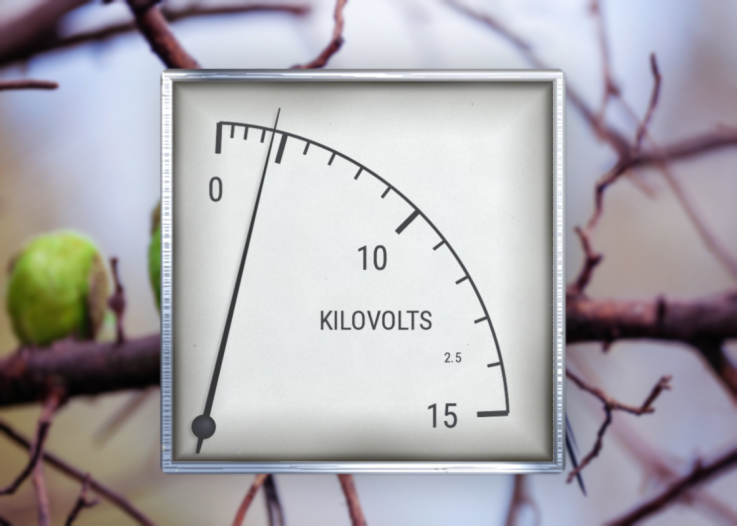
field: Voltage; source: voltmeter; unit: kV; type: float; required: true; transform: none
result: 4.5 kV
